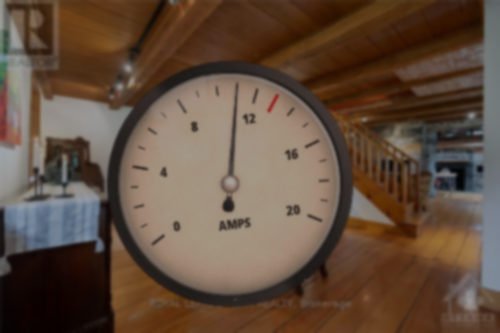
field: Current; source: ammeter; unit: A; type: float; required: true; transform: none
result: 11 A
